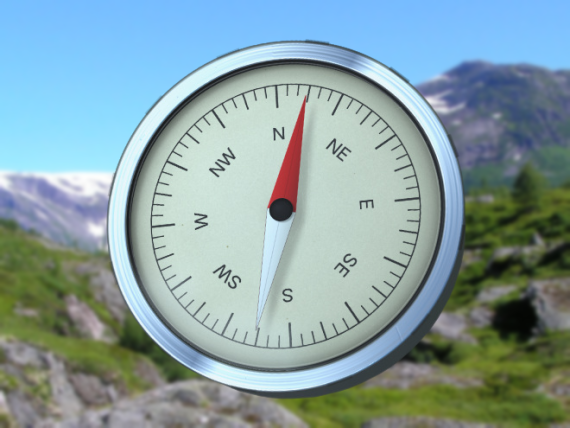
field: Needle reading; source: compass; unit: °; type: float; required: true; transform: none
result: 15 °
